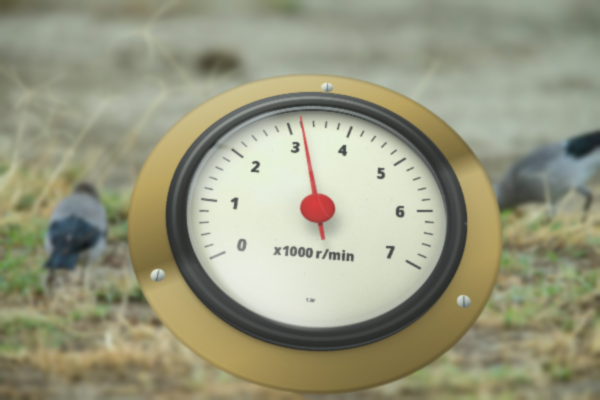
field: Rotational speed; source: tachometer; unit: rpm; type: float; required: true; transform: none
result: 3200 rpm
